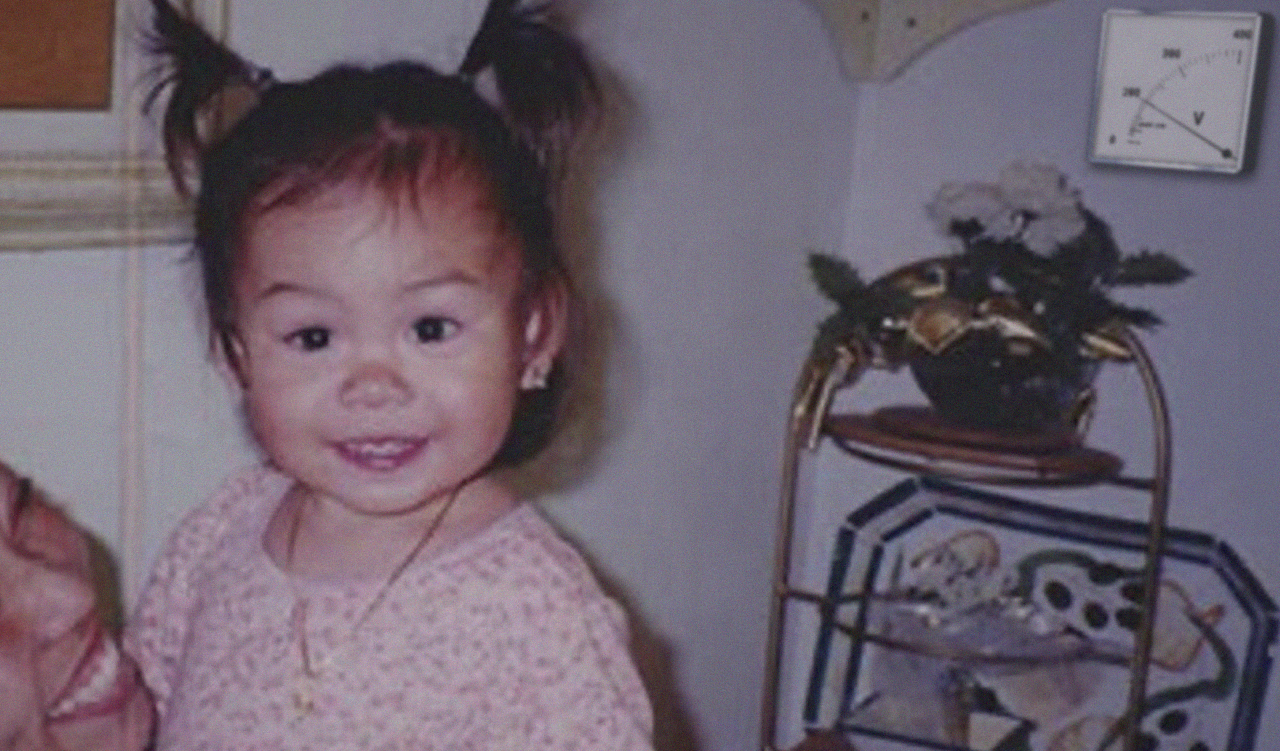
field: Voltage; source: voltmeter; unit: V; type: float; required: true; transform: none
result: 200 V
